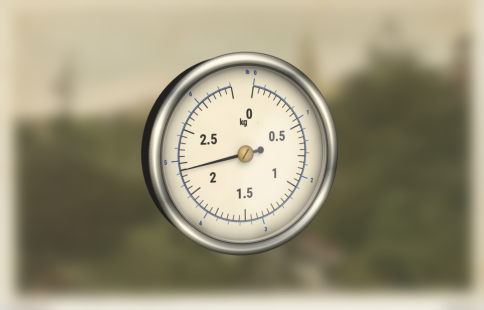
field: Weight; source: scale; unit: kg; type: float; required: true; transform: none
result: 2.2 kg
